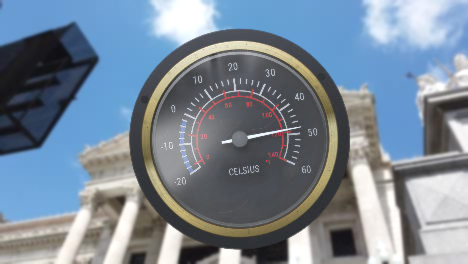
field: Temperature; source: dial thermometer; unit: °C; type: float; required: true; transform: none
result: 48 °C
